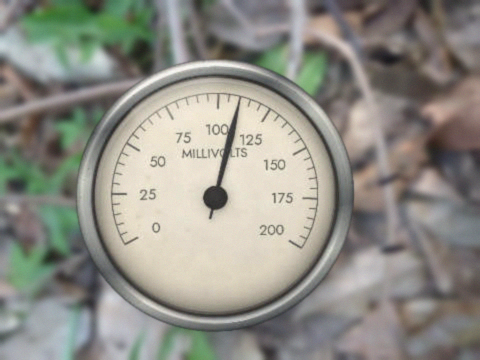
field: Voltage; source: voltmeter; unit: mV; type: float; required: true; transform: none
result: 110 mV
